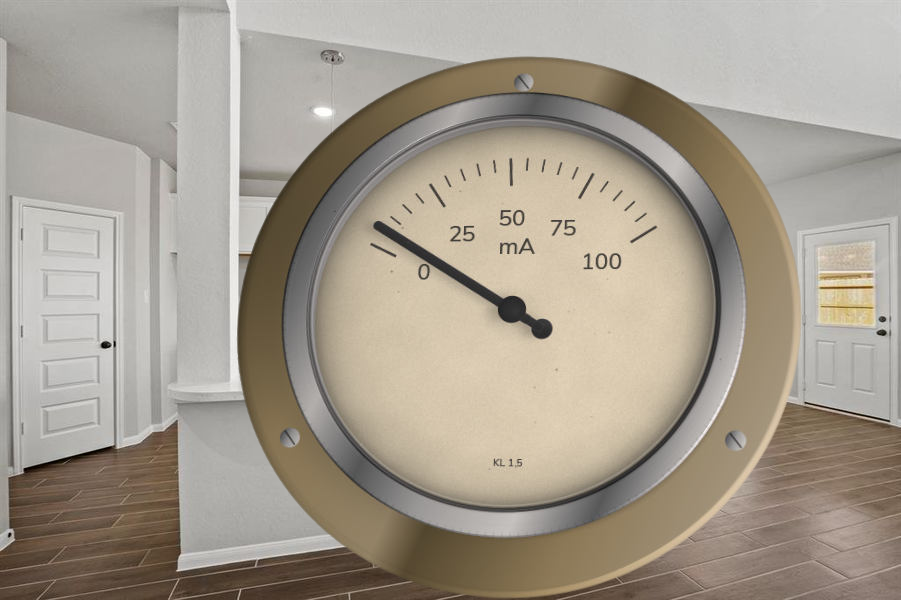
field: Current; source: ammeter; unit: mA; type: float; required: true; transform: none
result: 5 mA
